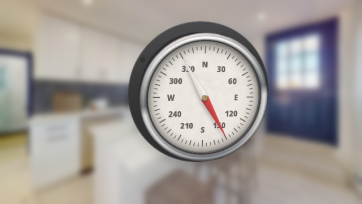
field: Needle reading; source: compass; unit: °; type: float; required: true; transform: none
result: 150 °
